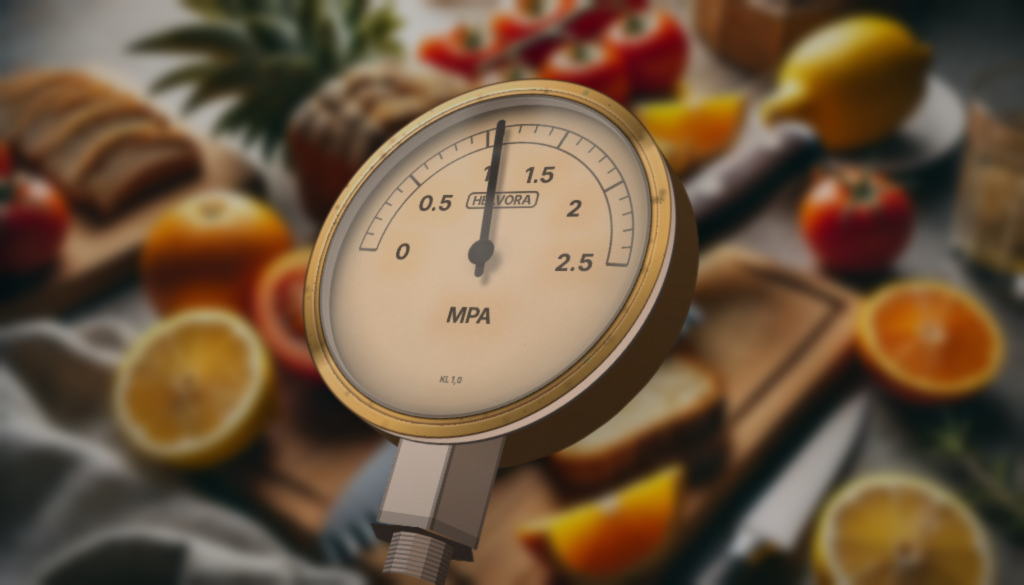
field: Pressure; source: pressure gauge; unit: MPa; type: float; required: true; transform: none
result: 1.1 MPa
